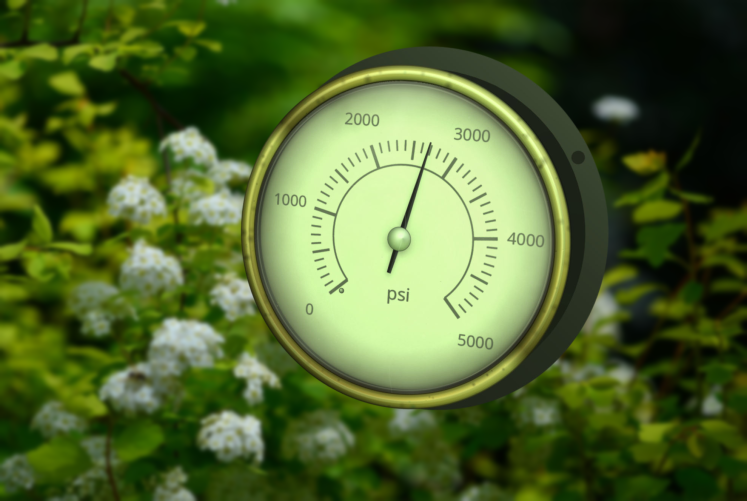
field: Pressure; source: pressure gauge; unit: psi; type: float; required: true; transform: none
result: 2700 psi
